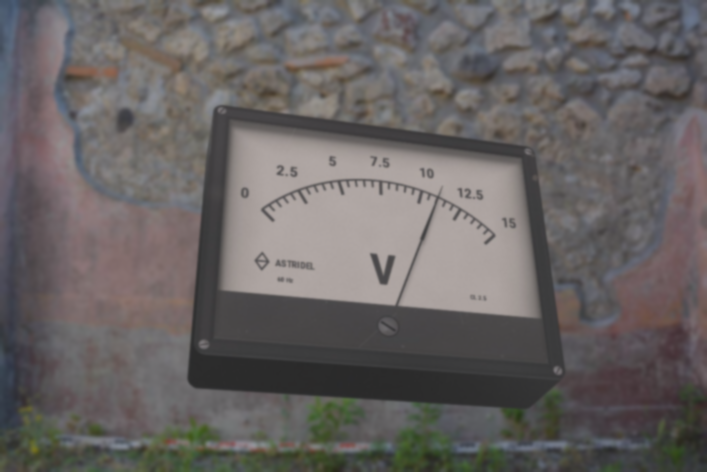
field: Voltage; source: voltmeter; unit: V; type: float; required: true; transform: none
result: 11 V
